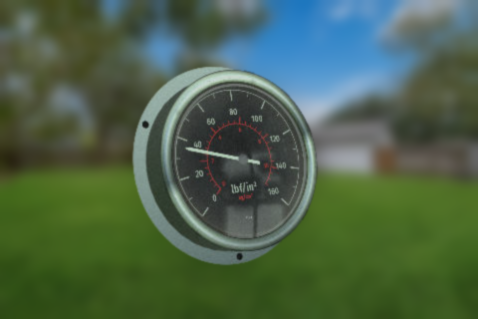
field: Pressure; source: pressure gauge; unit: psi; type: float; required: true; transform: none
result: 35 psi
